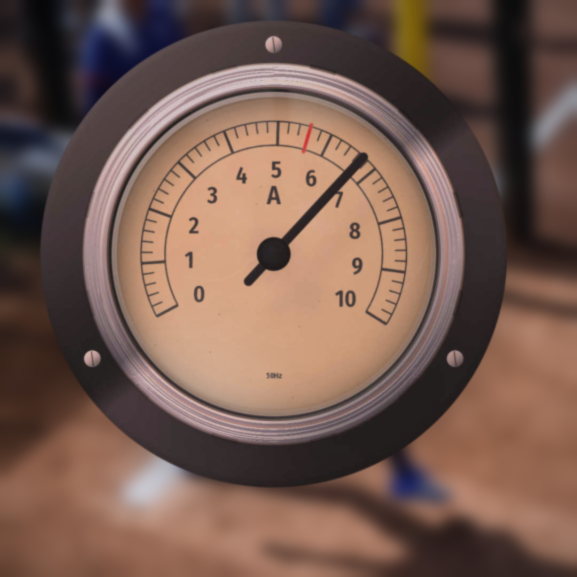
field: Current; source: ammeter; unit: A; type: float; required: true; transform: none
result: 6.7 A
